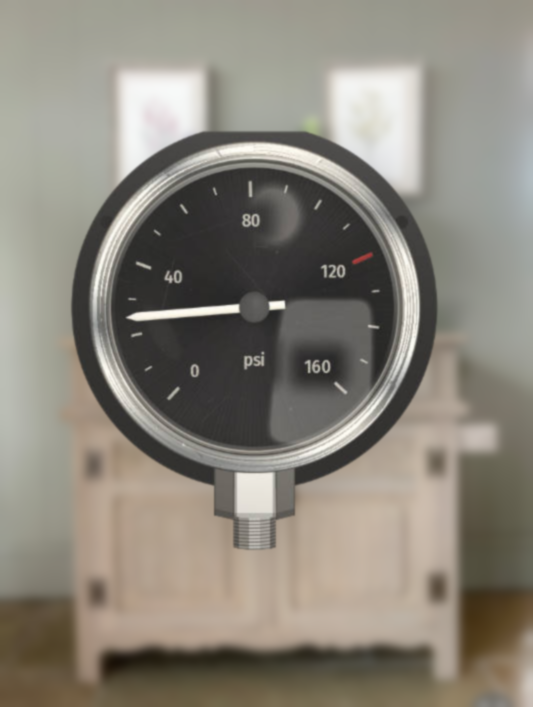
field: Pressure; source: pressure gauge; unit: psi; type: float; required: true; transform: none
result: 25 psi
